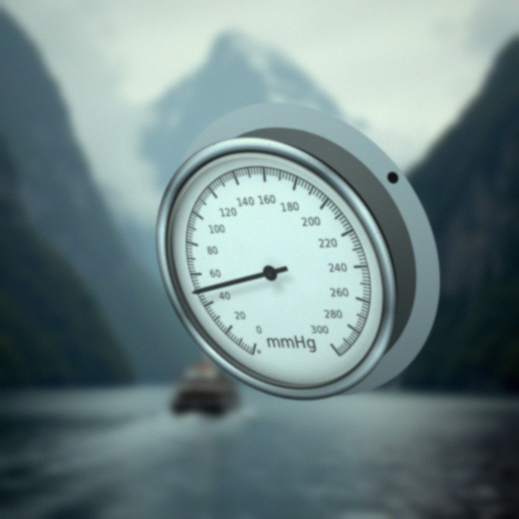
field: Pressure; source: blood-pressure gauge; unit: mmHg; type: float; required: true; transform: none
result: 50 mmHg
